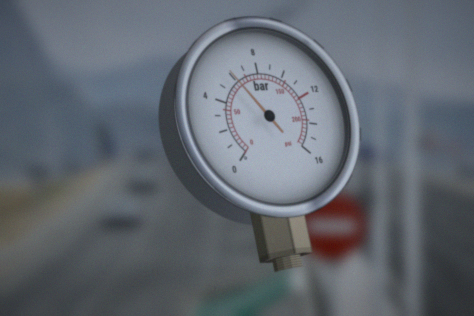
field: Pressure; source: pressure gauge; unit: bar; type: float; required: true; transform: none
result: 6 bar
